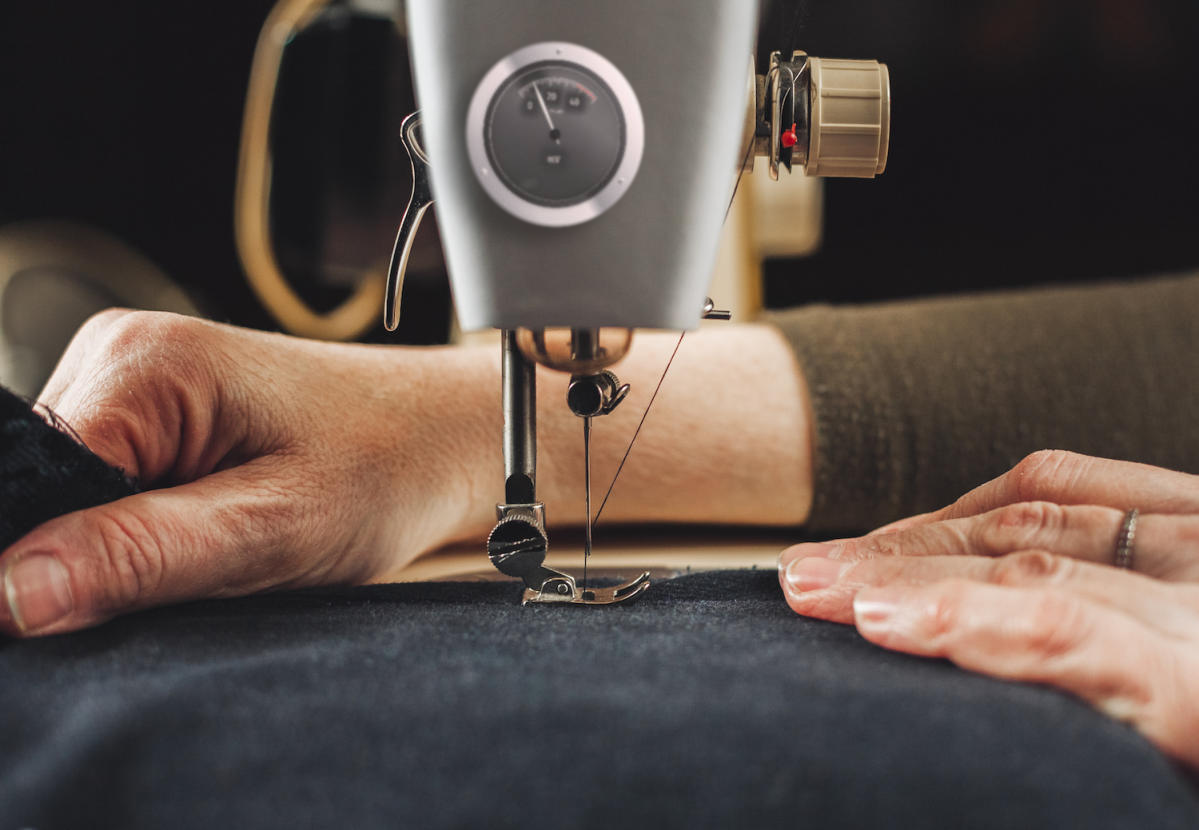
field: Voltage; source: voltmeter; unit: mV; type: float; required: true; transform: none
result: 10 mV
